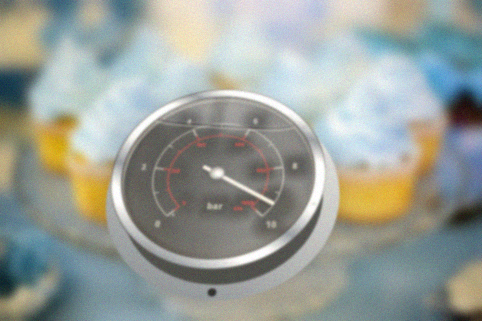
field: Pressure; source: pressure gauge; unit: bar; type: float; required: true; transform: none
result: 9.5 bar
